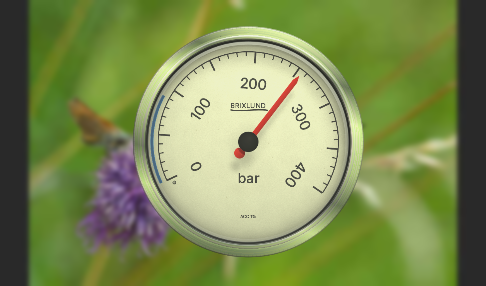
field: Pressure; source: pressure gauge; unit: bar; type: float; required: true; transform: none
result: 255 bar
